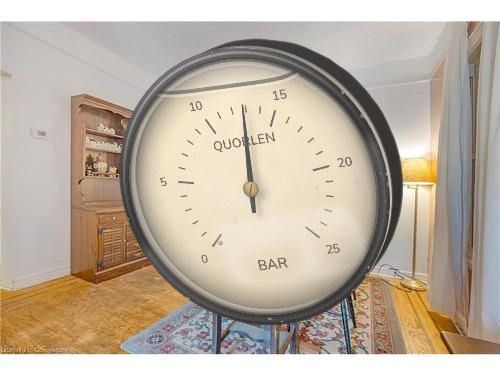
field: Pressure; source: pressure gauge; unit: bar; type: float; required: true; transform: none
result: 13 bar
